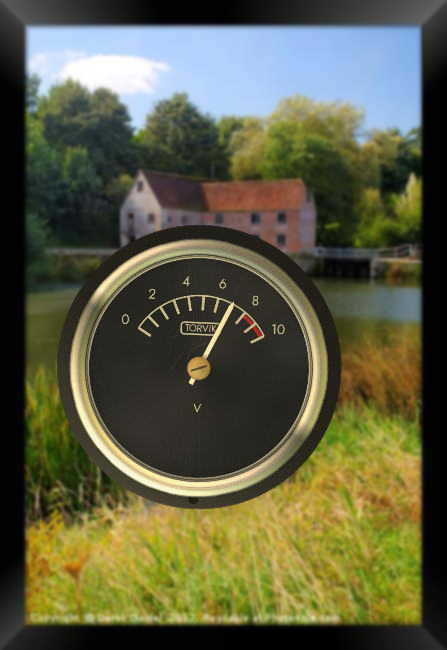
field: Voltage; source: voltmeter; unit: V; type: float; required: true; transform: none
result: 7 V
